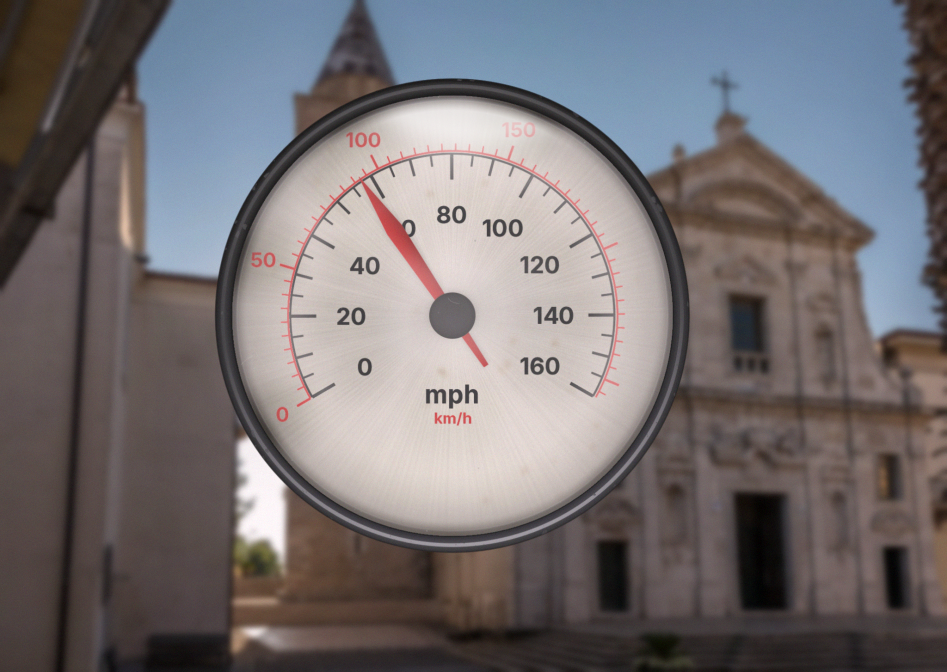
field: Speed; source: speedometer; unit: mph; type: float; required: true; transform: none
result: 57.5 mph
